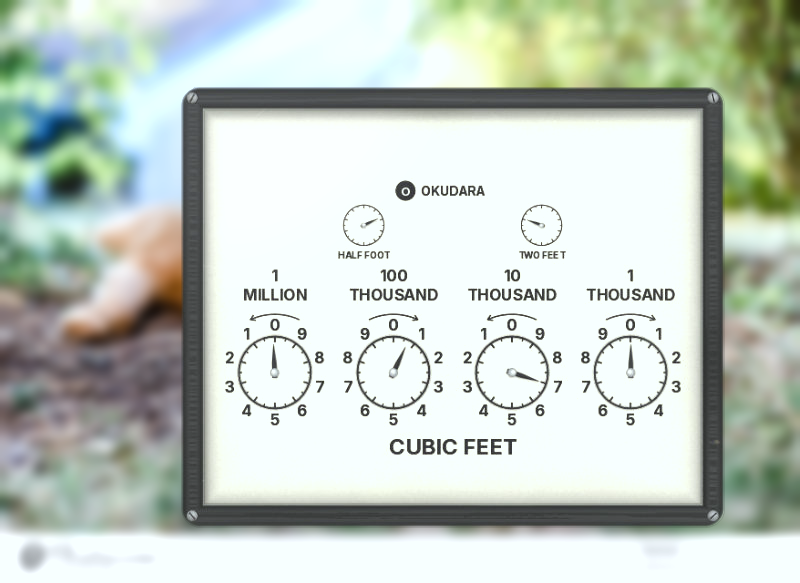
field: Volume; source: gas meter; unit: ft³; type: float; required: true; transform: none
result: 7000 ft³
